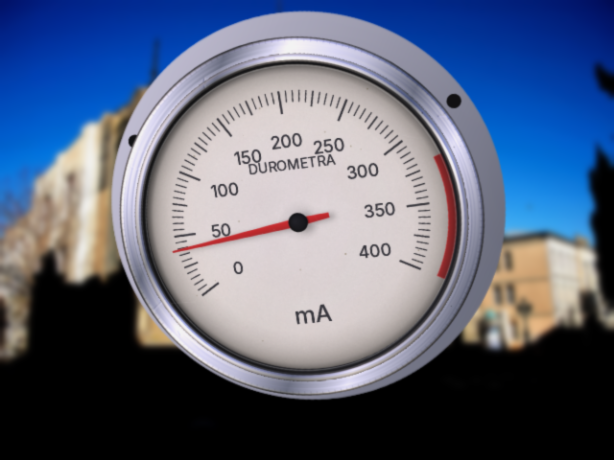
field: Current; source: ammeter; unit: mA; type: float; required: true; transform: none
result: 40 mA
